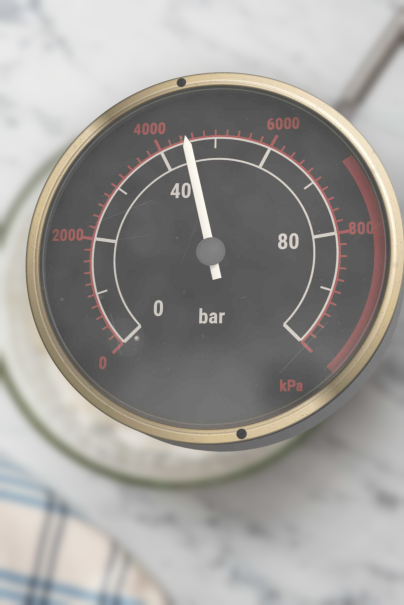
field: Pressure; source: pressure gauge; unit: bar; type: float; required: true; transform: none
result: 45 bar
